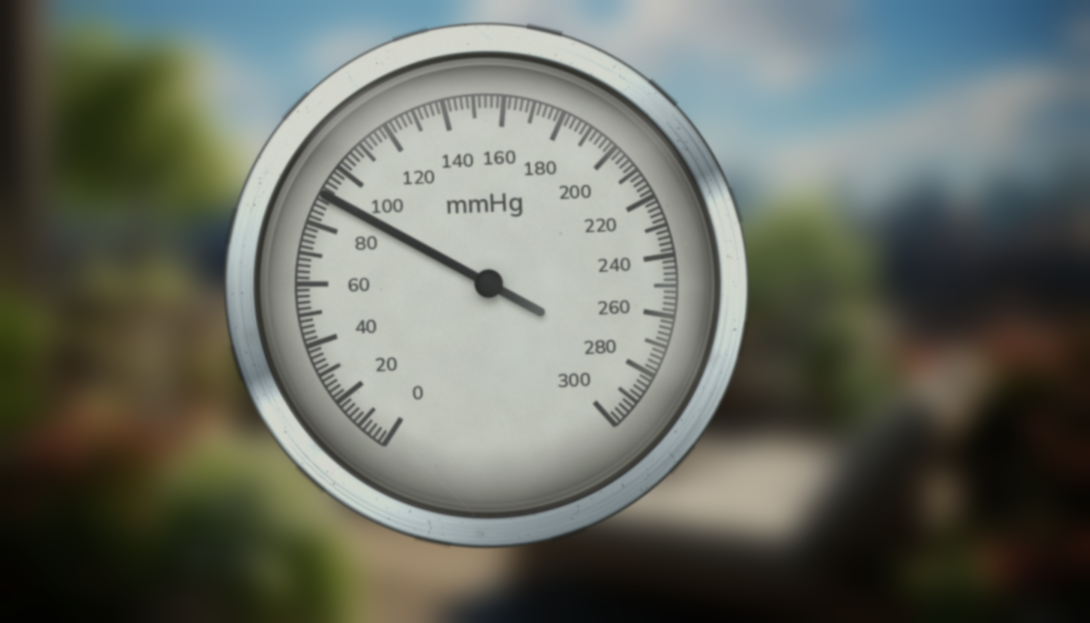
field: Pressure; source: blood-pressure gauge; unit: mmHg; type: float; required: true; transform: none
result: 90 mmHg
